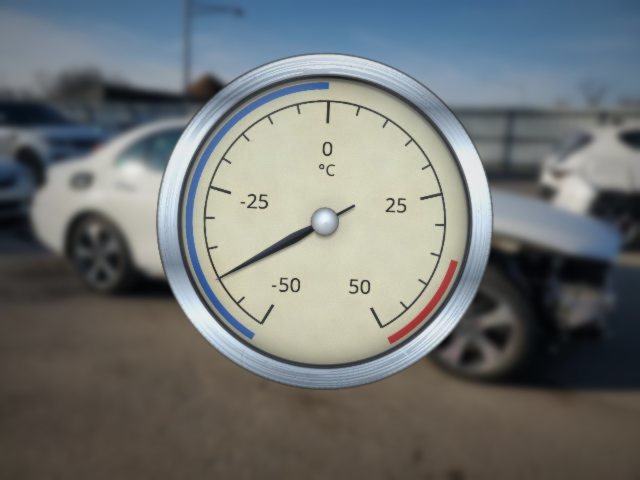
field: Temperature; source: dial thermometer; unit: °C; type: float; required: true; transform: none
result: -40 °C
